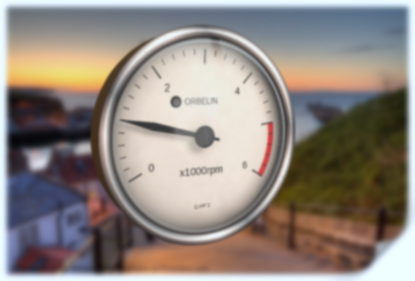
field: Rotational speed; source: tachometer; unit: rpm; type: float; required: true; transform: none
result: 1000 rpm
